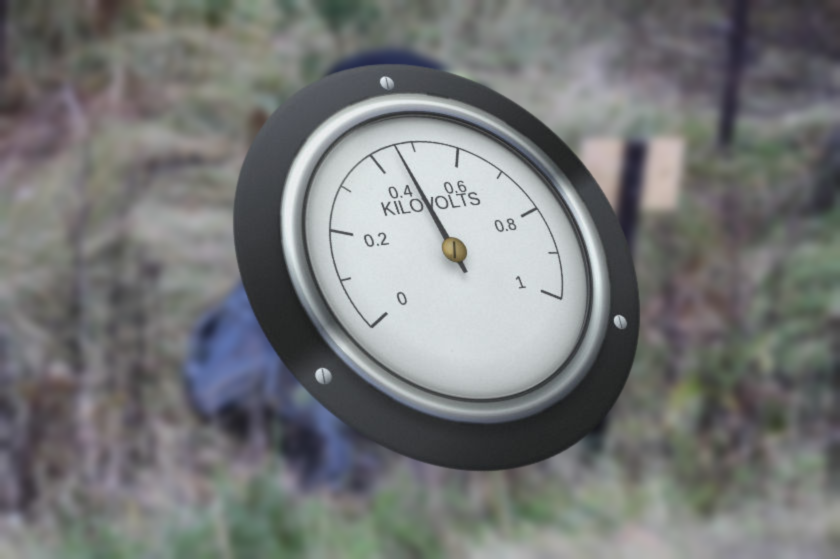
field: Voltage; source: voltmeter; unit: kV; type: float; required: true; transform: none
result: 0.45 kV
